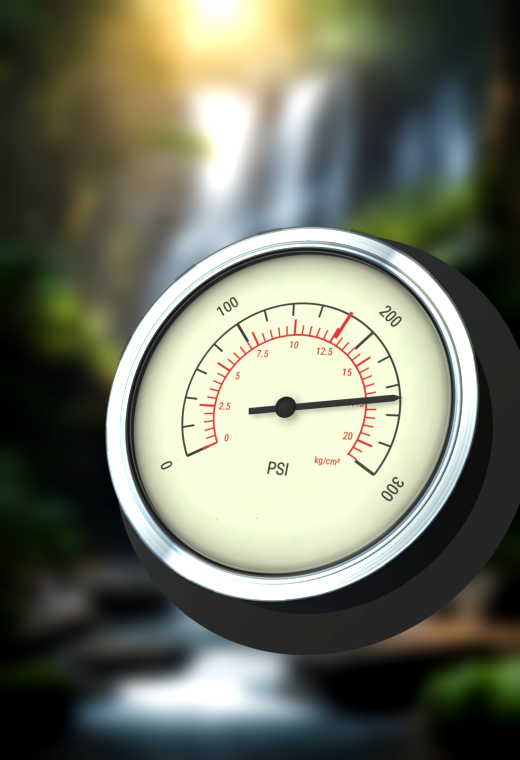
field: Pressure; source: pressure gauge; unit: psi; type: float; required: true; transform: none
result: 250 psi
